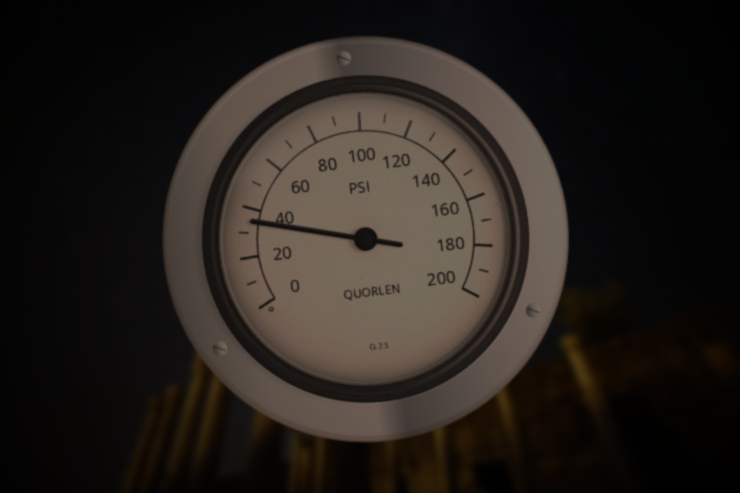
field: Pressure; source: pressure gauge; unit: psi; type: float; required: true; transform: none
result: 35 psi
